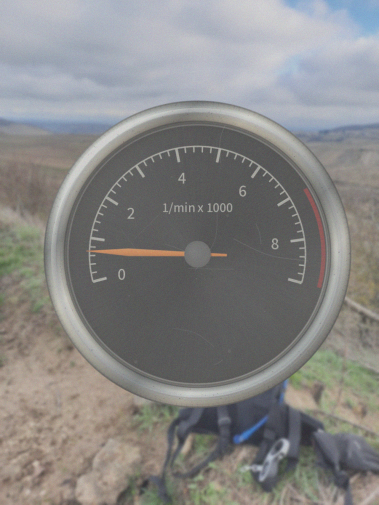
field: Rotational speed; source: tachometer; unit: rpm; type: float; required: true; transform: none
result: 700 rpm
